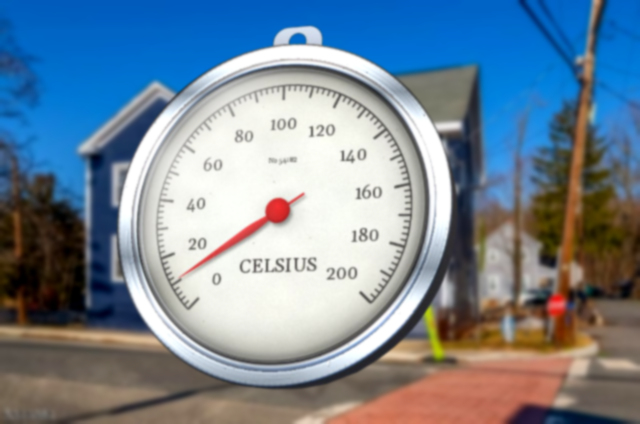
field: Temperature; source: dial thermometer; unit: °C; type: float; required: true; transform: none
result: 10 °C
